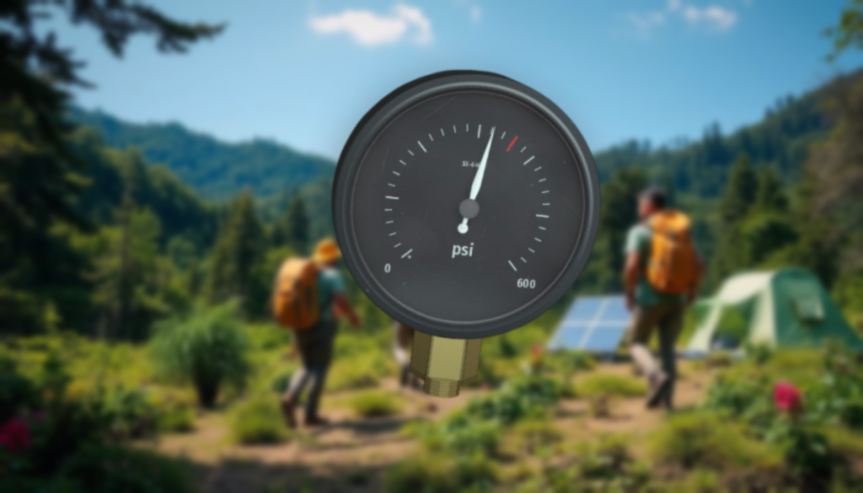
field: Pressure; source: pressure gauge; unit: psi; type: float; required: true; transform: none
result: 320 psi
